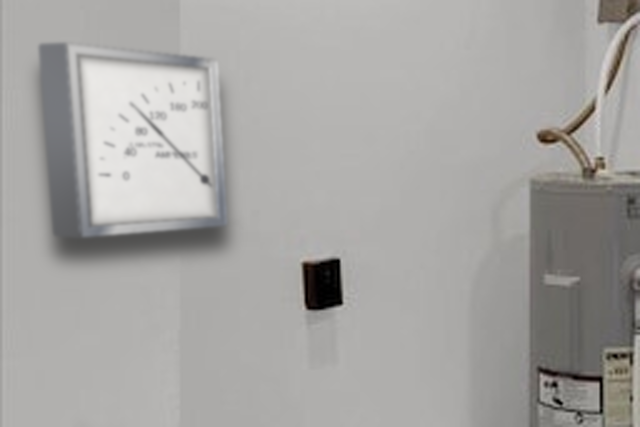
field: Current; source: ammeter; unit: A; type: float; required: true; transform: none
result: 100 A
